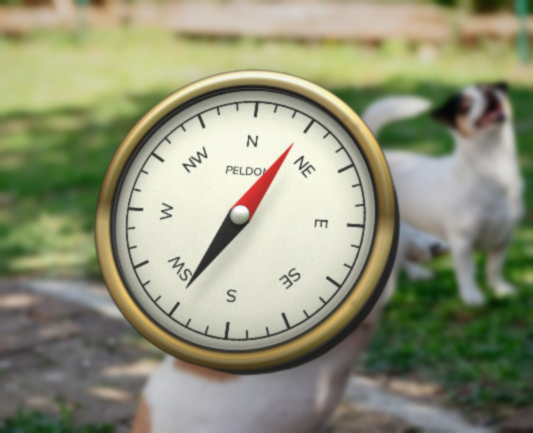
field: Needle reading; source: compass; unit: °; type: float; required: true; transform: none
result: 30 °
